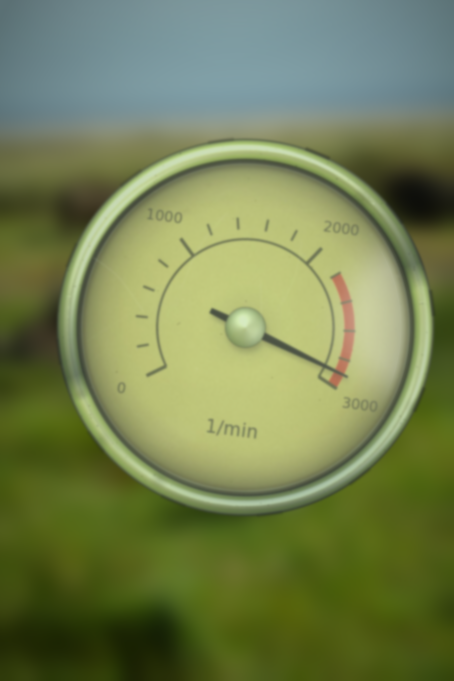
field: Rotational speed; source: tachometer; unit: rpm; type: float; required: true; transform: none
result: 2900 rpm
